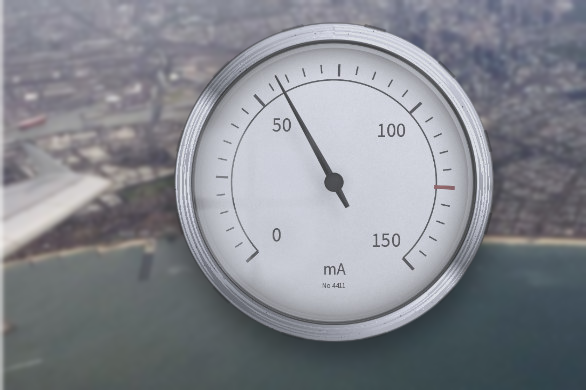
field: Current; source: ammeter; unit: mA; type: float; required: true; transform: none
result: 57.5 mA
